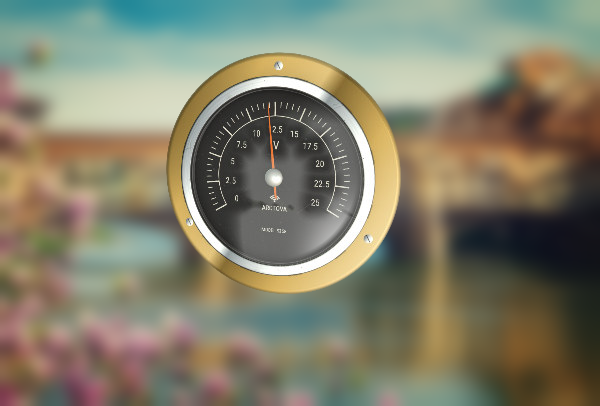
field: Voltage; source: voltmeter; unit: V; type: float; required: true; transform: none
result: 12 V
